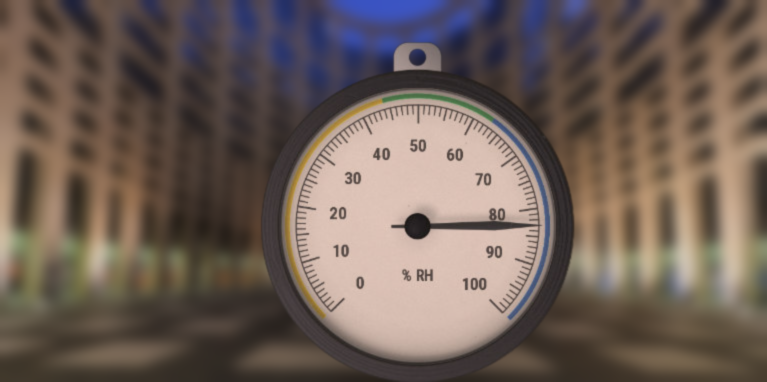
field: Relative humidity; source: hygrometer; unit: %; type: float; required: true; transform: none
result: 83 %
